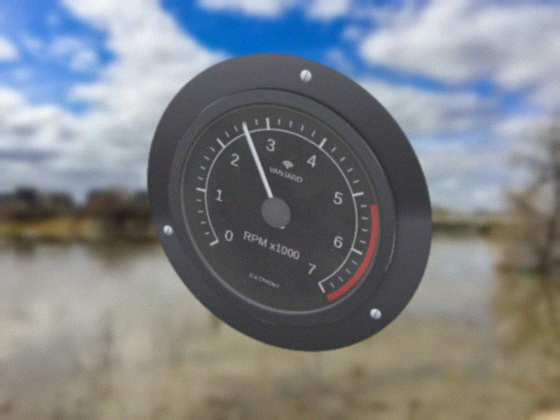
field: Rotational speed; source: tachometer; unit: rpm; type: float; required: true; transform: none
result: 2600 rpm
